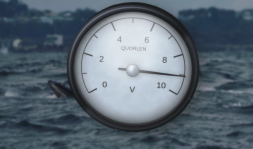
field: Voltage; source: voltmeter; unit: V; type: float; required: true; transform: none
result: 9 V
